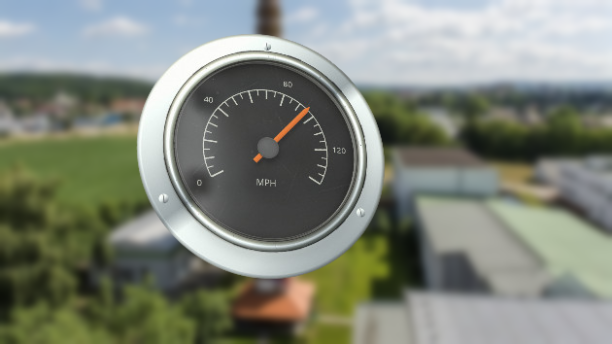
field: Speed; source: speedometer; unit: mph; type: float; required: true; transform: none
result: 95 mph
